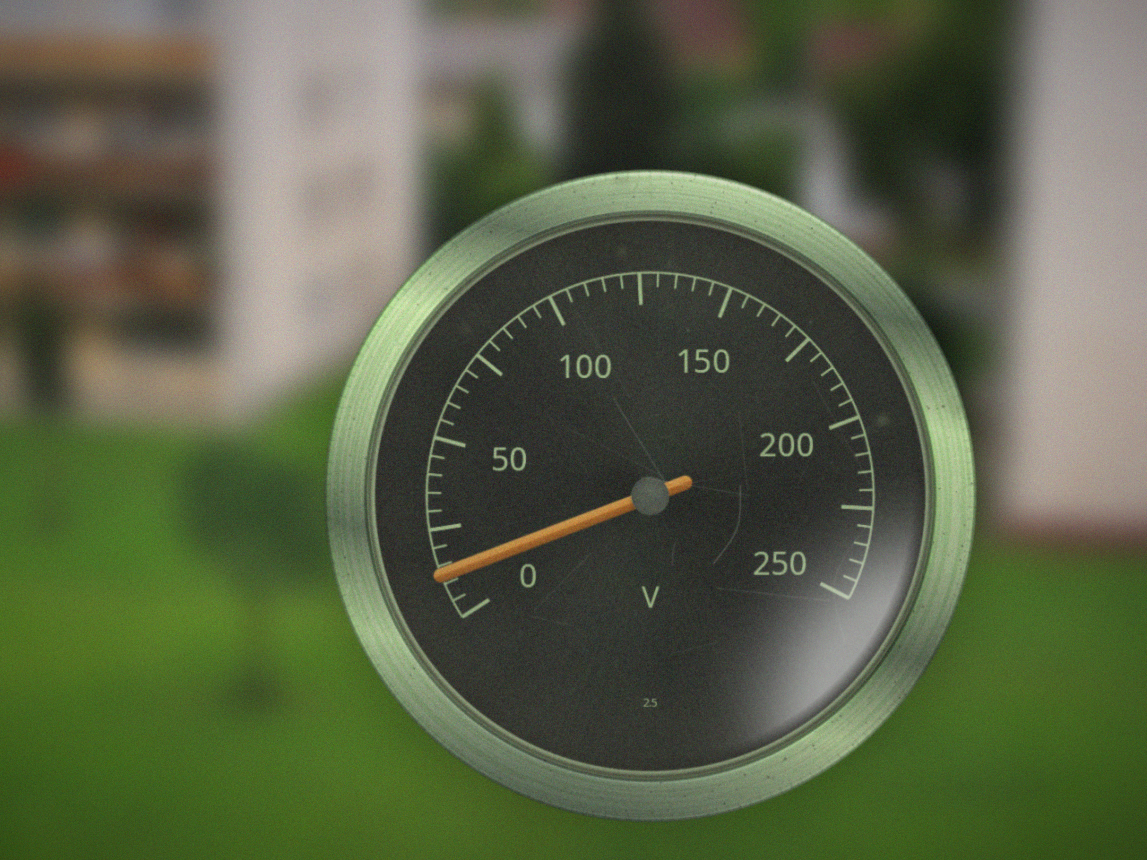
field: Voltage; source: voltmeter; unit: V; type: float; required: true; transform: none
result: 12.5 V
